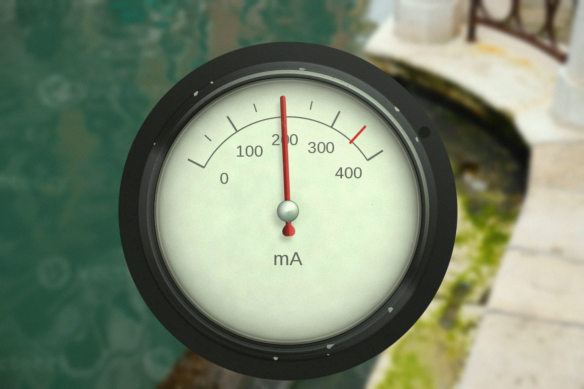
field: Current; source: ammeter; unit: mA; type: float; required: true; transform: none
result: 200 mA
